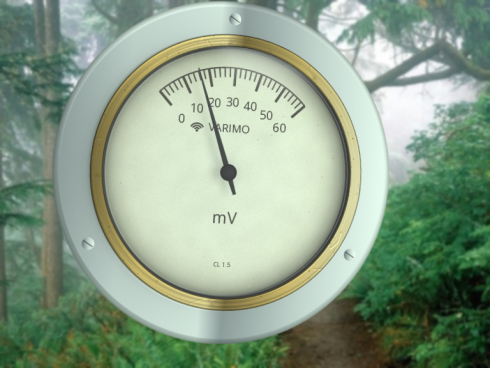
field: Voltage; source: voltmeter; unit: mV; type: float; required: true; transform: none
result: 16 mV
